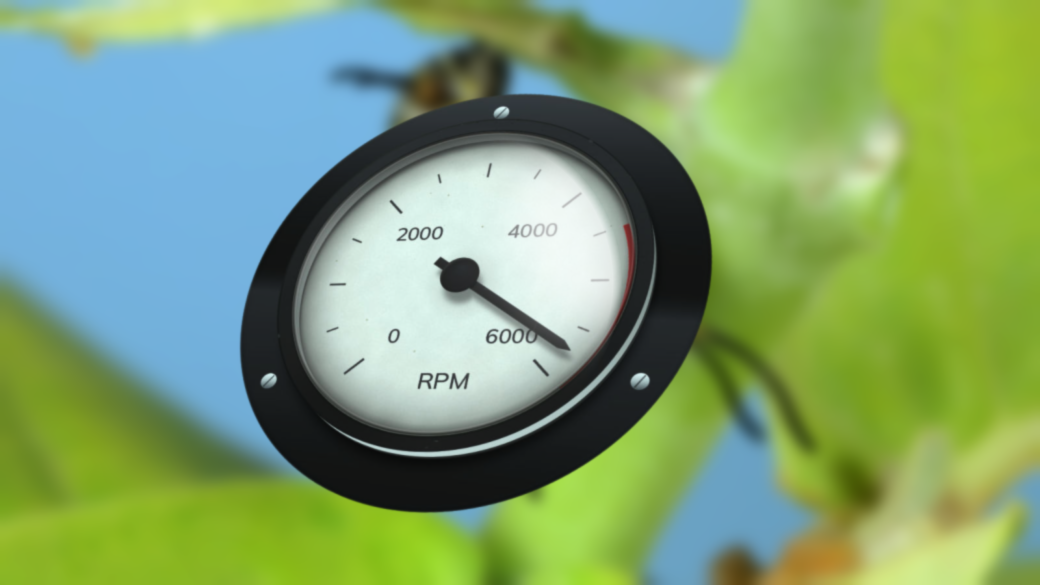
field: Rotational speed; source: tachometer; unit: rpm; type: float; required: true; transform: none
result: 5750 rpm
